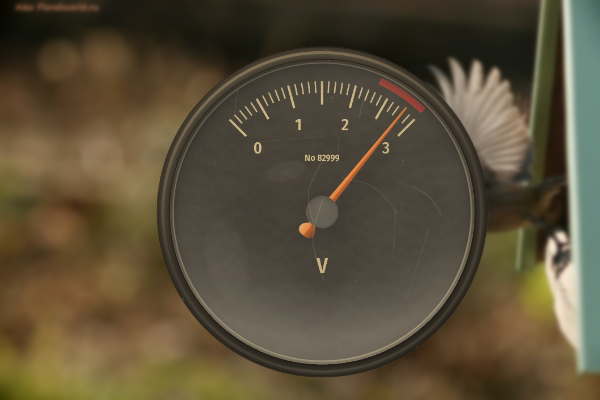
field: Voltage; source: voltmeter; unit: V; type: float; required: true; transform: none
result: 2.8 V
